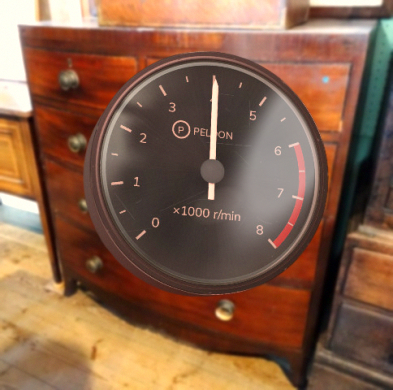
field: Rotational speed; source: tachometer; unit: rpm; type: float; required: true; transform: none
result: 4000 rpm
